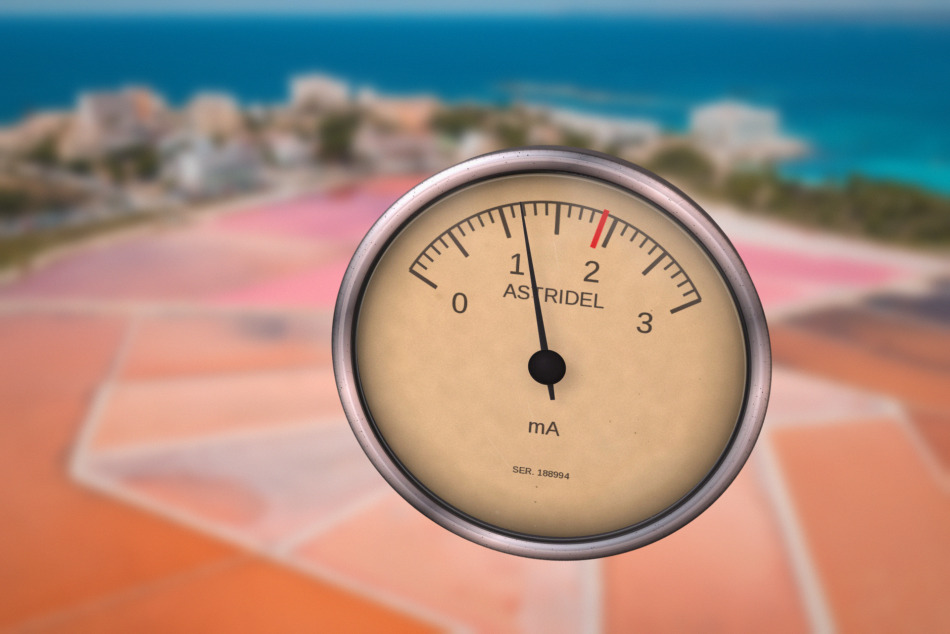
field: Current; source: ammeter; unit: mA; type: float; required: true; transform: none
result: 1.2 mA
